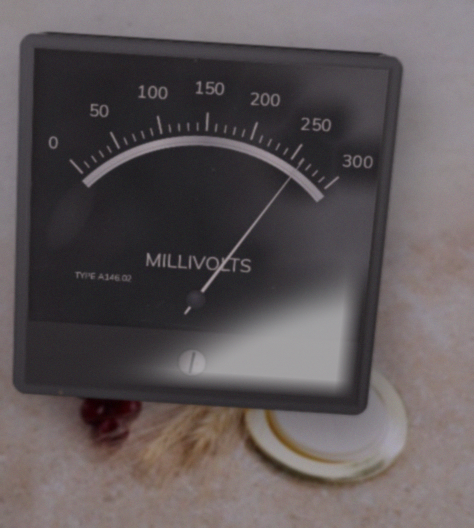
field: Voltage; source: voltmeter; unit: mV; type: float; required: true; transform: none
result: 260 mV
